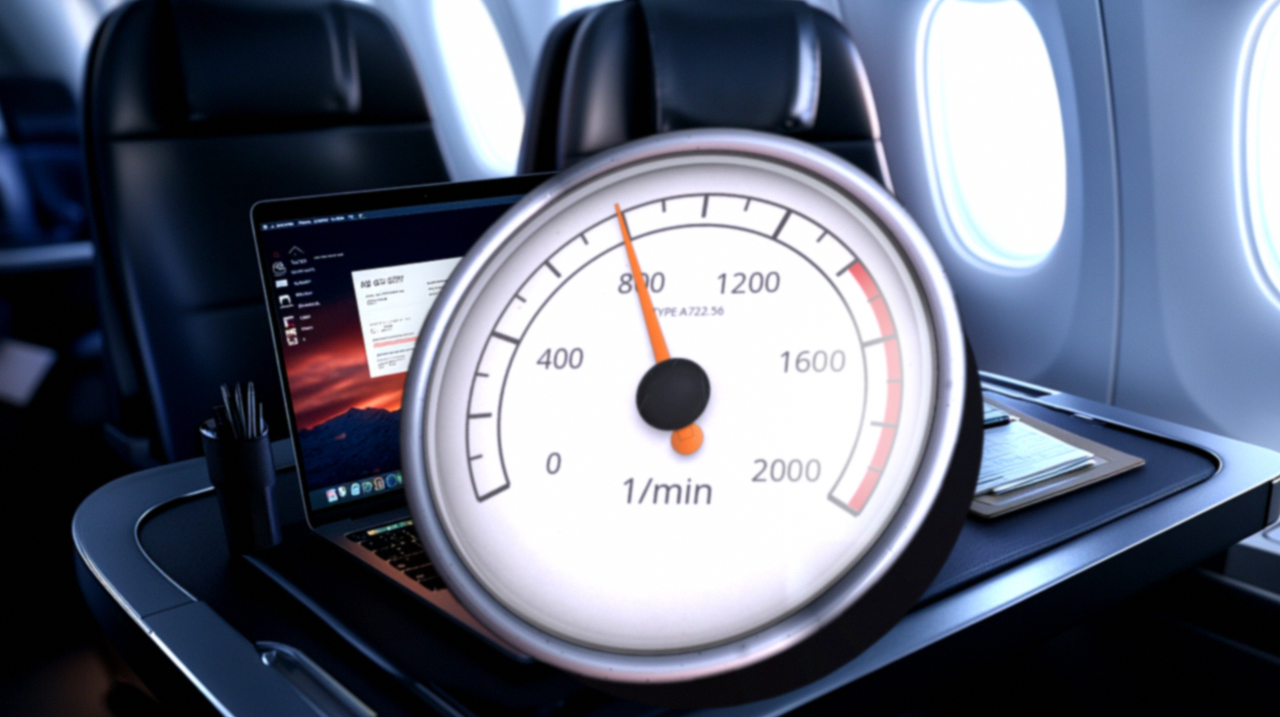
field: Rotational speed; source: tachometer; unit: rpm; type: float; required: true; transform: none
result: 800 rpm
